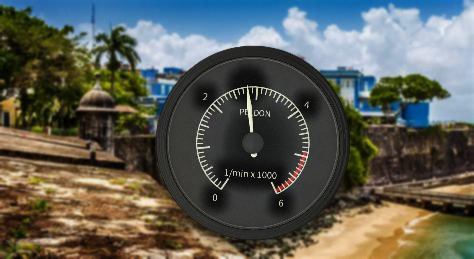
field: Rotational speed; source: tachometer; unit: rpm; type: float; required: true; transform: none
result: 2800 rpm
